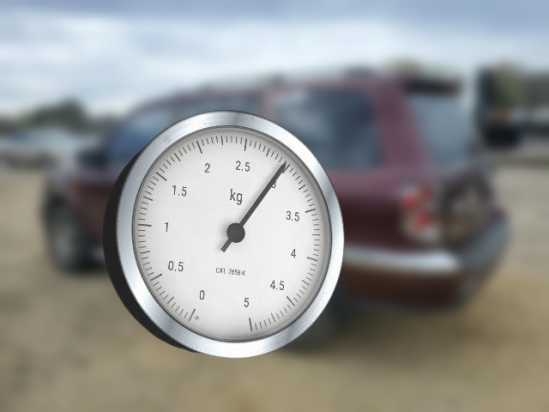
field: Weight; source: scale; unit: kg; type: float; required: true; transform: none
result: 2.95 kg
